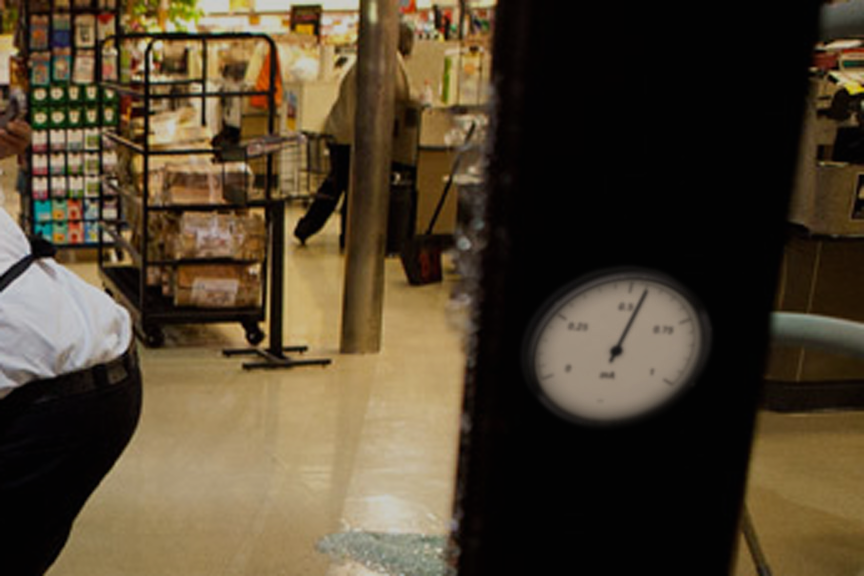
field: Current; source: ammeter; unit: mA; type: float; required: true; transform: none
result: 0.55 mA
